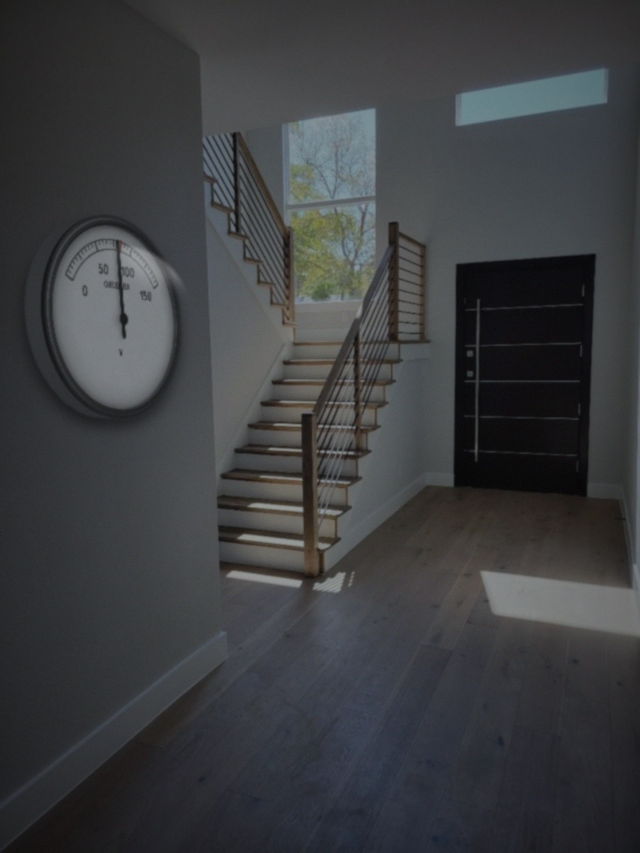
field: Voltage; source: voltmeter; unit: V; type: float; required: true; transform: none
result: 75 V
